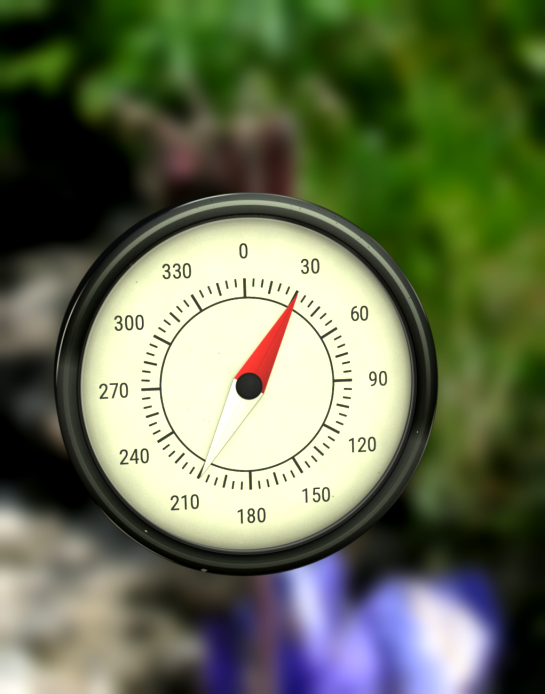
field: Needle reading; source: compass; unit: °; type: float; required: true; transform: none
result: 30 °
